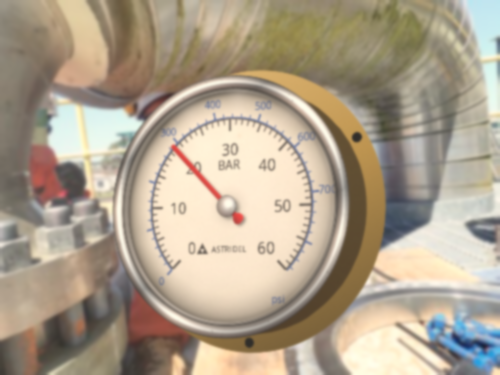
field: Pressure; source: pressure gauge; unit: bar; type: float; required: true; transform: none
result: 20 bar
